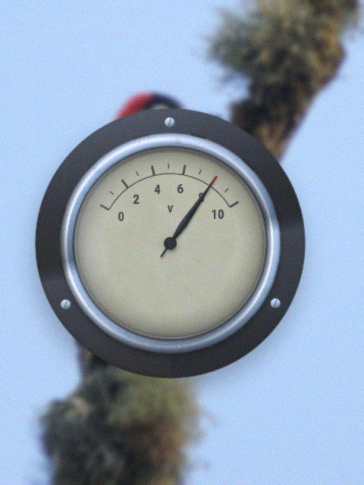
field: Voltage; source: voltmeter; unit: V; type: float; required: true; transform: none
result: 8 V
